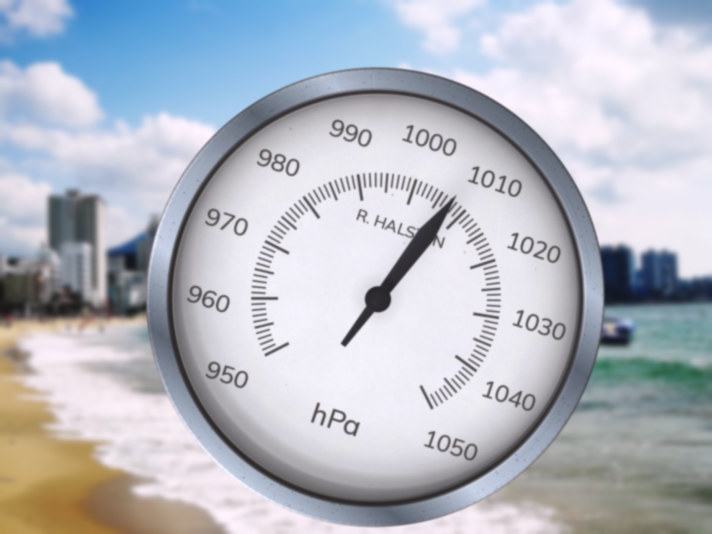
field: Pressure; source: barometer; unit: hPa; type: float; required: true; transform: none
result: 1007 hPa
